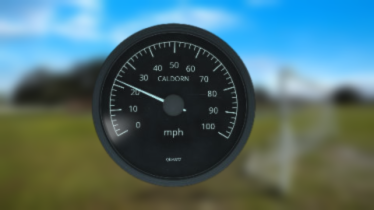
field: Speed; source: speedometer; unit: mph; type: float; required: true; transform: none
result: 22 mph
